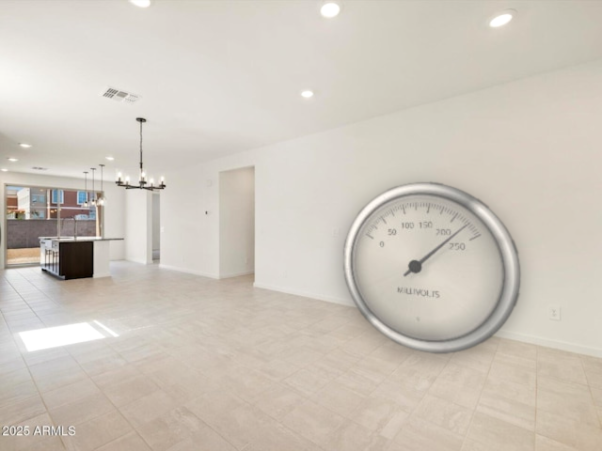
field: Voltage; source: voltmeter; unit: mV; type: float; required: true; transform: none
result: 225 mV
